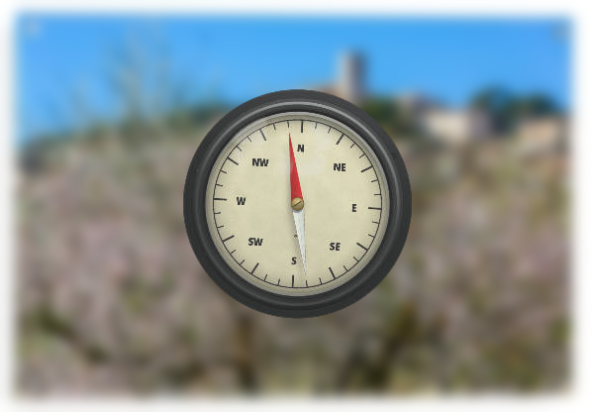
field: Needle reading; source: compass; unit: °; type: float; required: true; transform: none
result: 350 °
